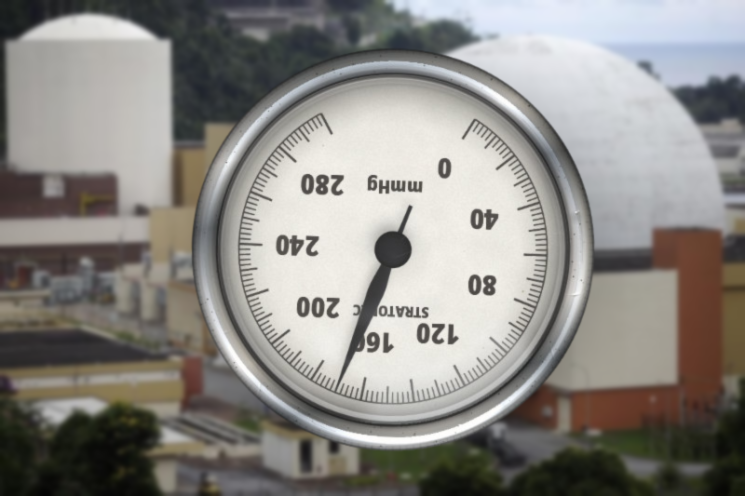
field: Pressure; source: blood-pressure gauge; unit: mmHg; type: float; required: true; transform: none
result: 170 mmHg
